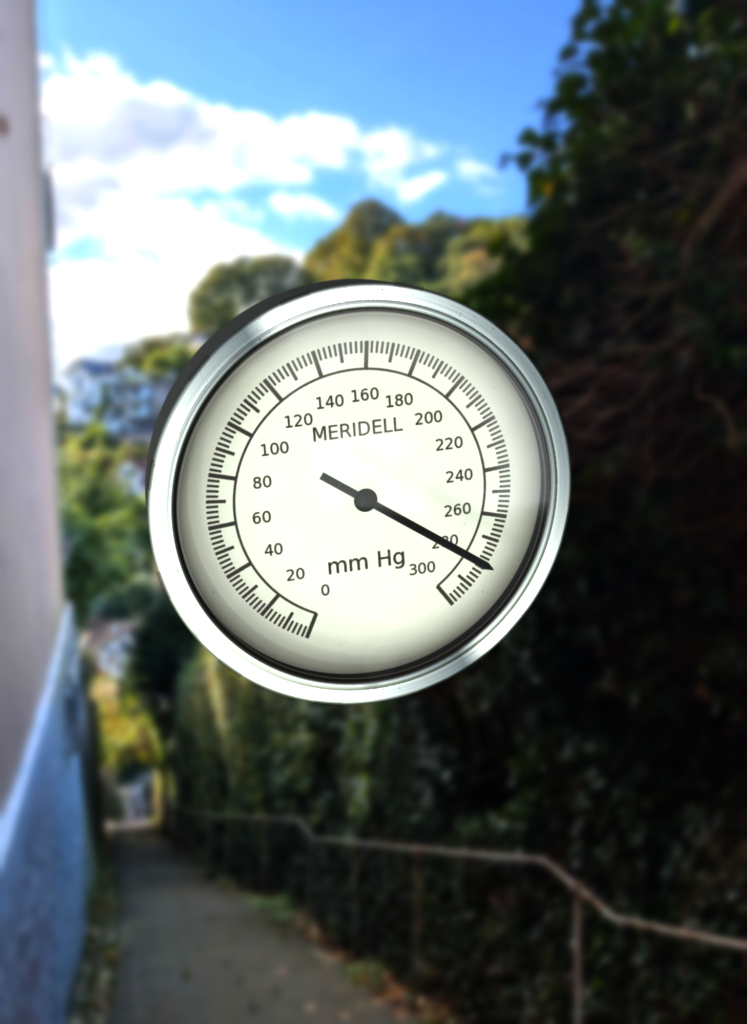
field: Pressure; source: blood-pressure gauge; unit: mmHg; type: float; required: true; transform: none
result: 280 mmHg
